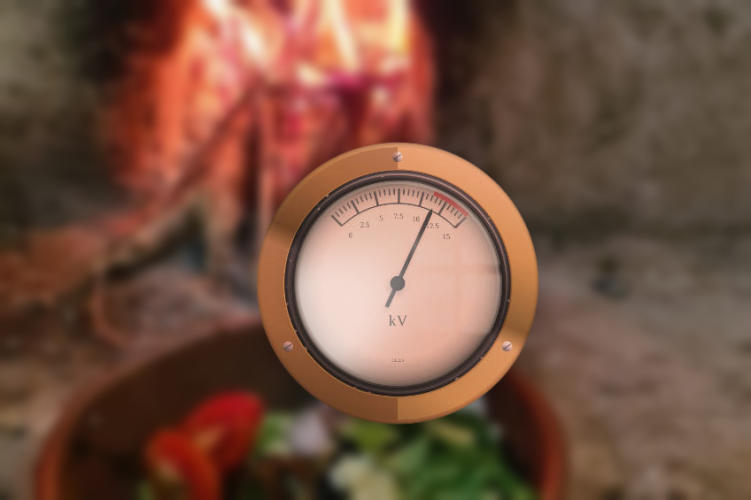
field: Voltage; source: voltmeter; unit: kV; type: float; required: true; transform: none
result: 11.5 kV
